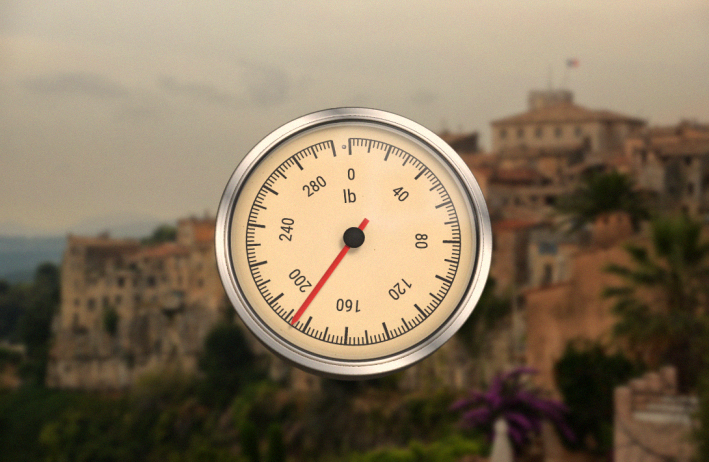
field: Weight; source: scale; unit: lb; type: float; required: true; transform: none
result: 186 lb
